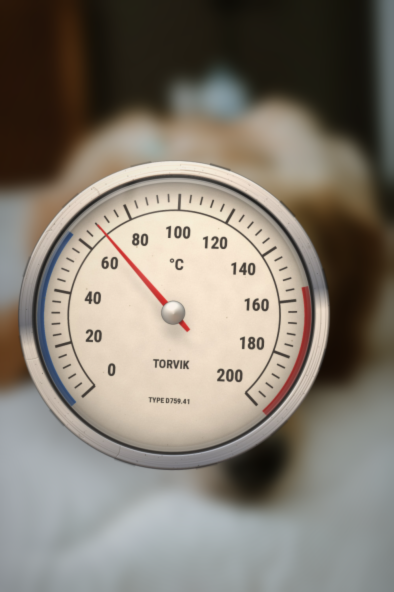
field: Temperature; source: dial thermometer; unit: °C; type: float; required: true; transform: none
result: 68 °C
